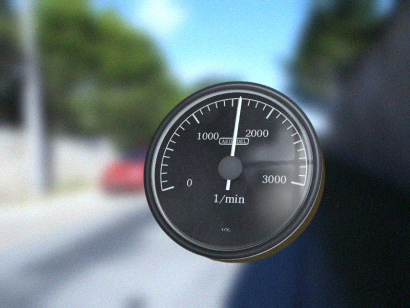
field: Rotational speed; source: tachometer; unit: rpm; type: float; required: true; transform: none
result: 1600 rpm
